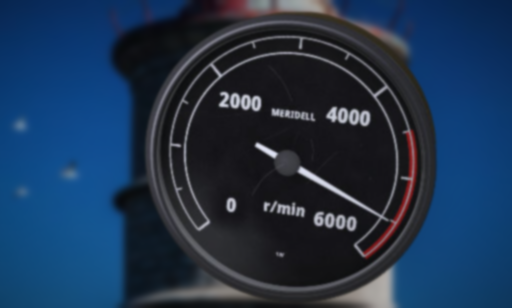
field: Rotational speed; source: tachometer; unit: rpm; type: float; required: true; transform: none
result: 5500 rpm
